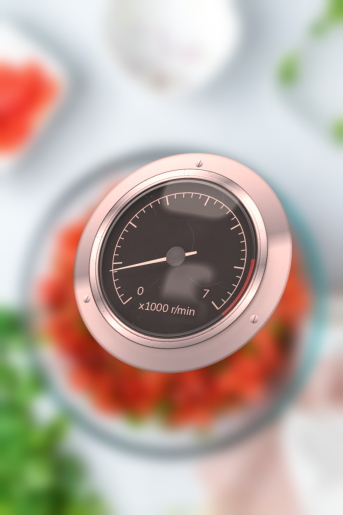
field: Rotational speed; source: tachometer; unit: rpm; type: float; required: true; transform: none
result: 800 rpm
